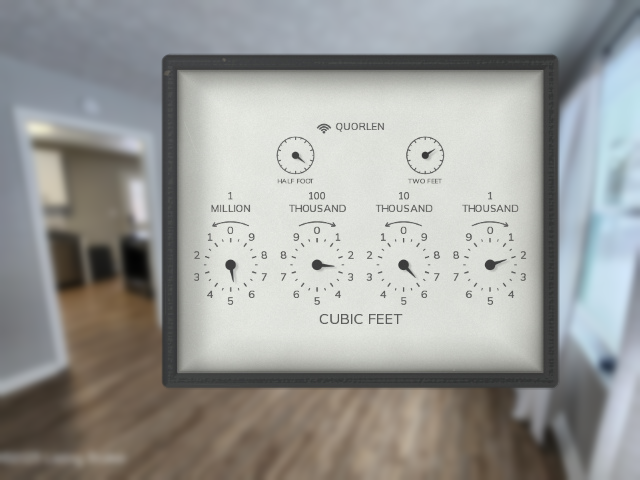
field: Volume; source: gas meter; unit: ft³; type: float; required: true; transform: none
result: 526200 ft³
